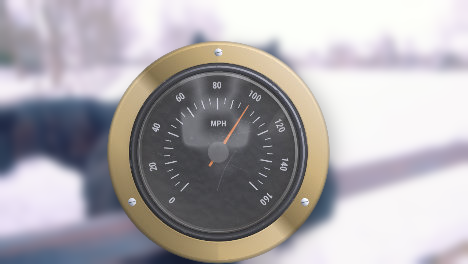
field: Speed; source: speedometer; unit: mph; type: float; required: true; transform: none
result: 100 mph
